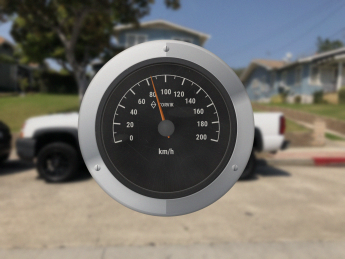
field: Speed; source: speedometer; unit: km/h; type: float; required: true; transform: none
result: 85 km/h
